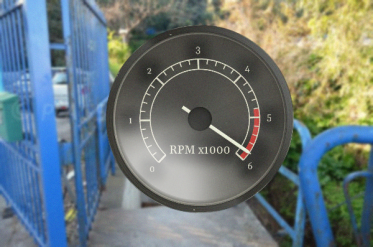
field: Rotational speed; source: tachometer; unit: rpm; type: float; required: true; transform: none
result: 5800 rpm
